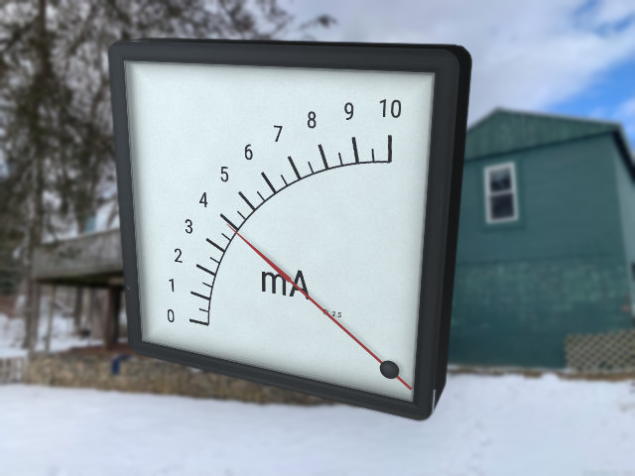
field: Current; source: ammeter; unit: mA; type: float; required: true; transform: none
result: 4 mA
